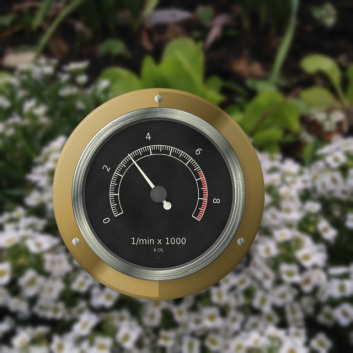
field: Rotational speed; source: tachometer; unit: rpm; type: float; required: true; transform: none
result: 3000 rpm
